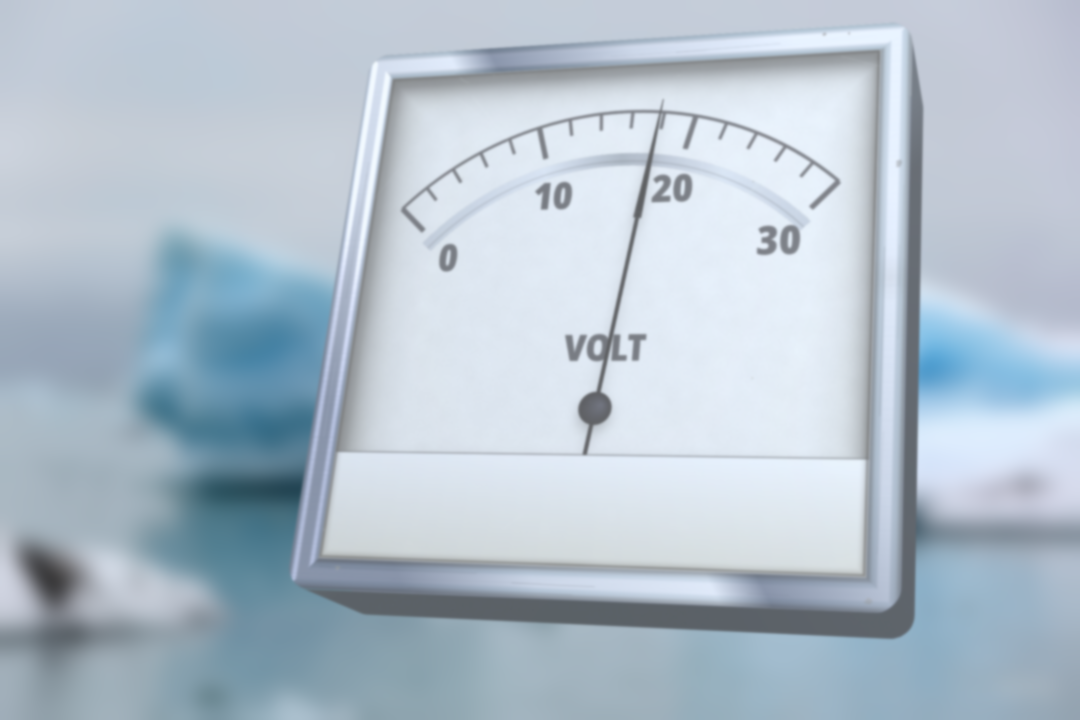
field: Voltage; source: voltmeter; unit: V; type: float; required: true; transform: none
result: 18 V
